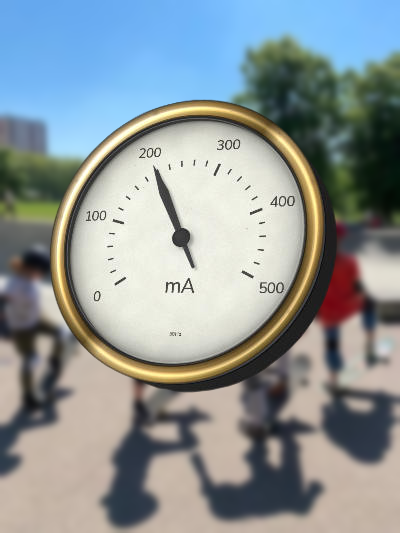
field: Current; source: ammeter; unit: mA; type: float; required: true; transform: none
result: 200 mA
